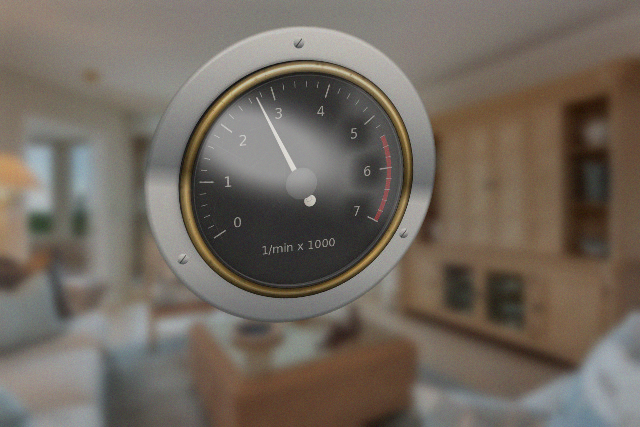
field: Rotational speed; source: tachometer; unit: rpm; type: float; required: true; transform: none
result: 2700 rpm
